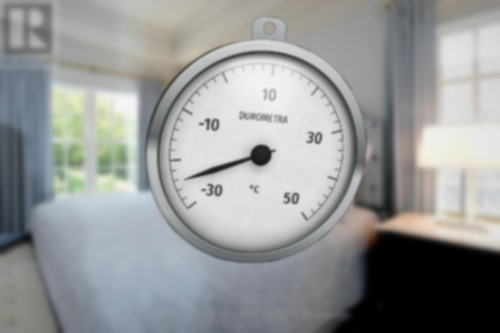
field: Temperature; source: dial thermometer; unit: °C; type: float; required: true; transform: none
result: -24 °C
